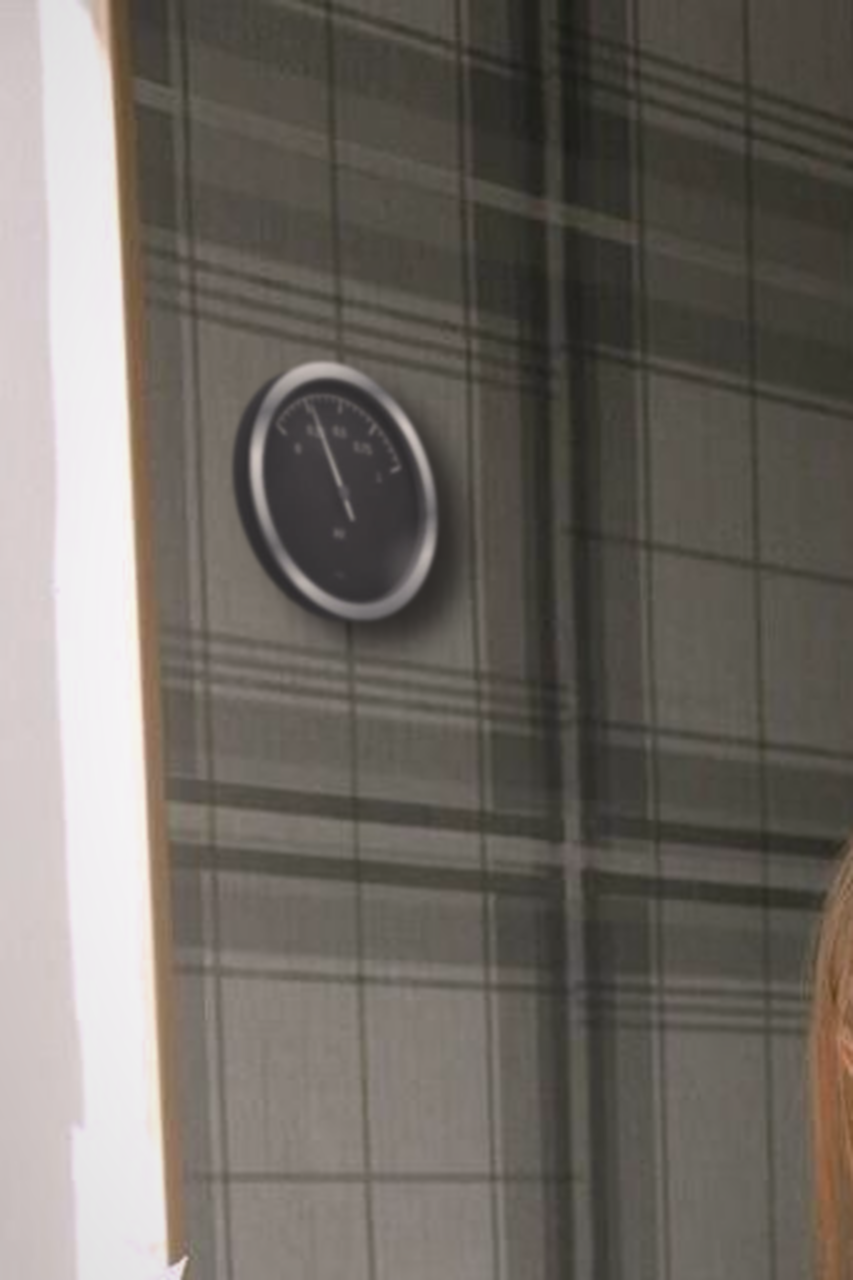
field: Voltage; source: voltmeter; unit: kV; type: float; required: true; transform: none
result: 0.25 kV
